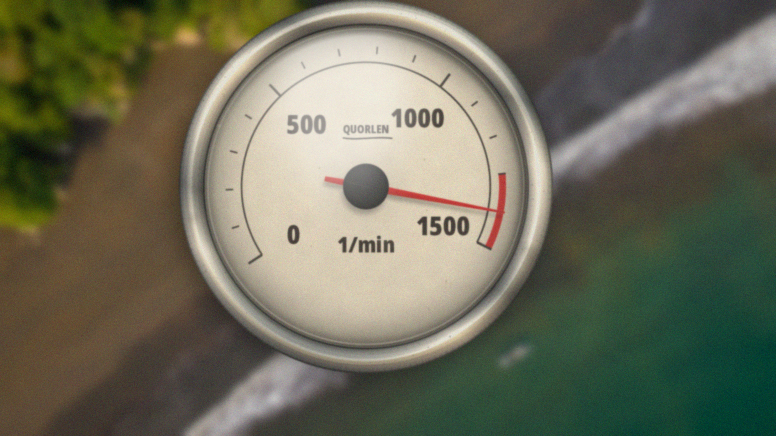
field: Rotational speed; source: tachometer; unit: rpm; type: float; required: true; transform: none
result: 1400 rpm
